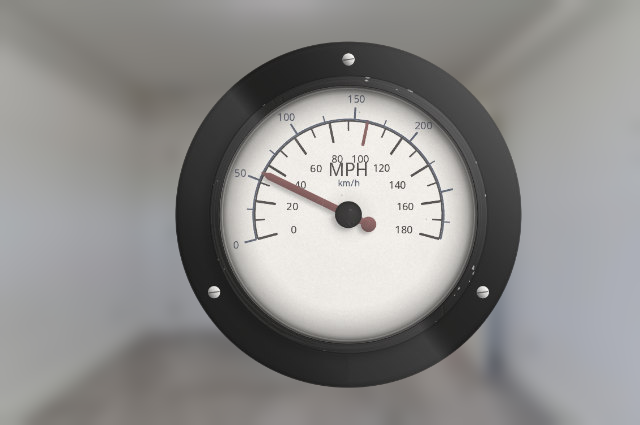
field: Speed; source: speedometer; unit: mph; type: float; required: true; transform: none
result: 35 mph
